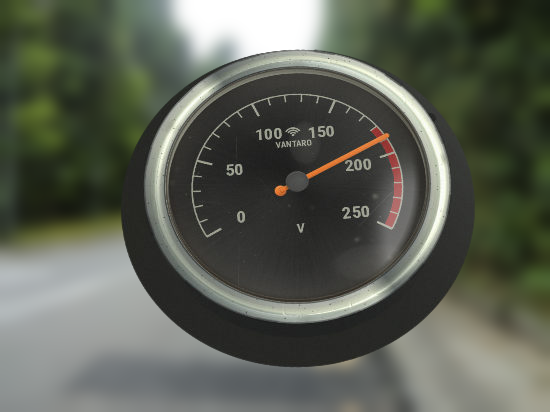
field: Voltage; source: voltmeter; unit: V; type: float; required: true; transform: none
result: 190 V
